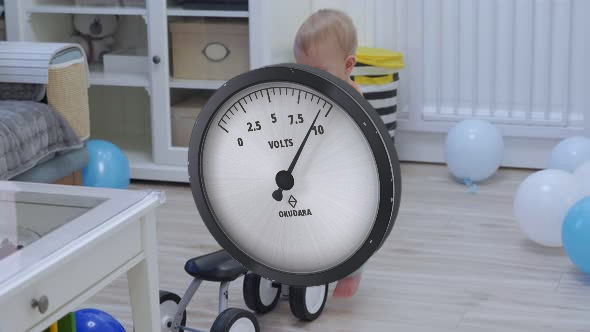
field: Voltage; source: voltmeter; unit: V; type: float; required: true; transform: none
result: 9.5 V
